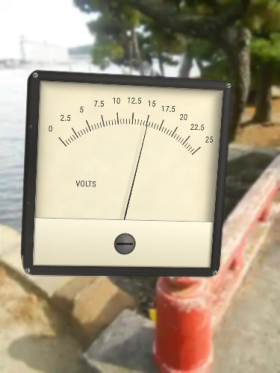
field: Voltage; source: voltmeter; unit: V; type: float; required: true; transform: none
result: 15 V
